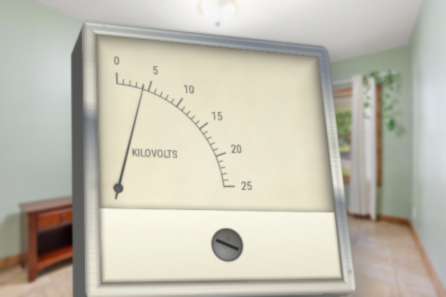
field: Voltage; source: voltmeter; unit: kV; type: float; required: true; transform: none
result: 4 kV
